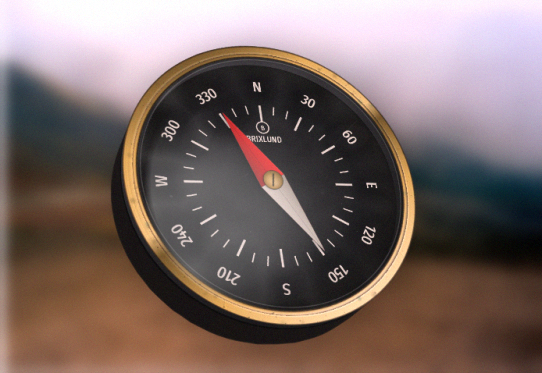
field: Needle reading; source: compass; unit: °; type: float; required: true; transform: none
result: 330 °
